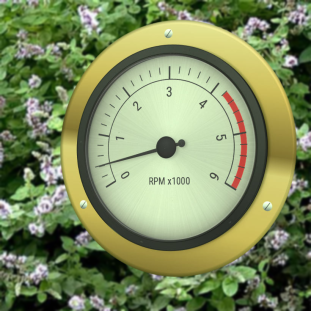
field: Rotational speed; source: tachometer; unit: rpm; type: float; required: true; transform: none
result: 400 rpm
